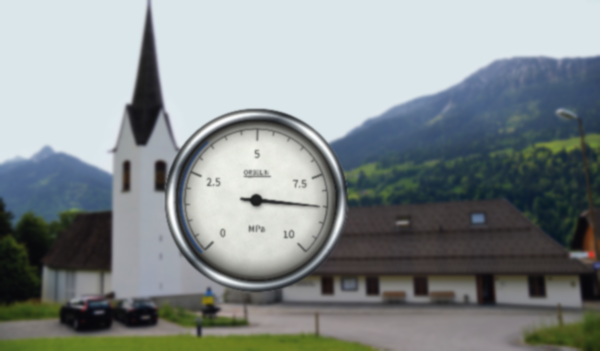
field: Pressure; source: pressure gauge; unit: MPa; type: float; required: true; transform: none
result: 8.5 MPa
